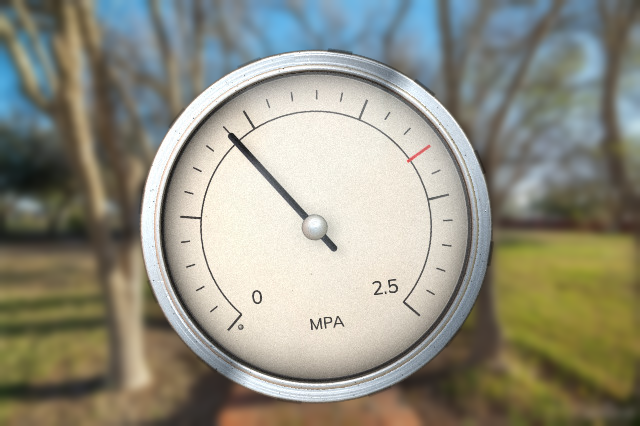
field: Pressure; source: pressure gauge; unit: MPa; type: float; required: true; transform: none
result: 0.9 MPa
